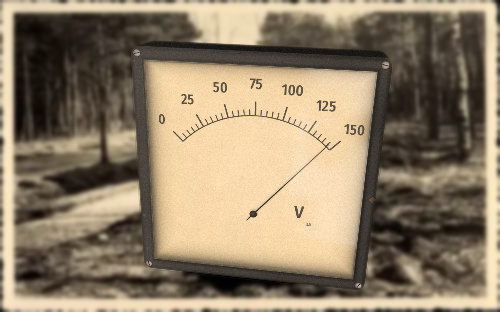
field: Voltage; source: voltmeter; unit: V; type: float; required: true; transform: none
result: 145 V
